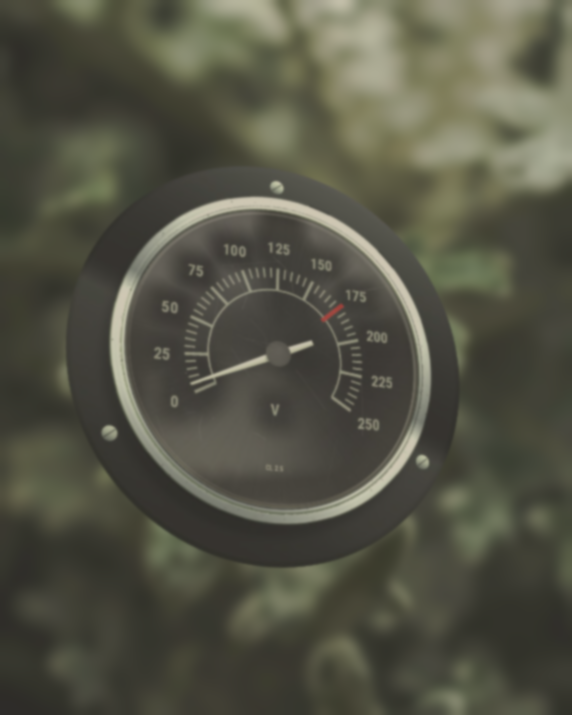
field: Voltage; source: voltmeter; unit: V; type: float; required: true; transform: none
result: 5 V
